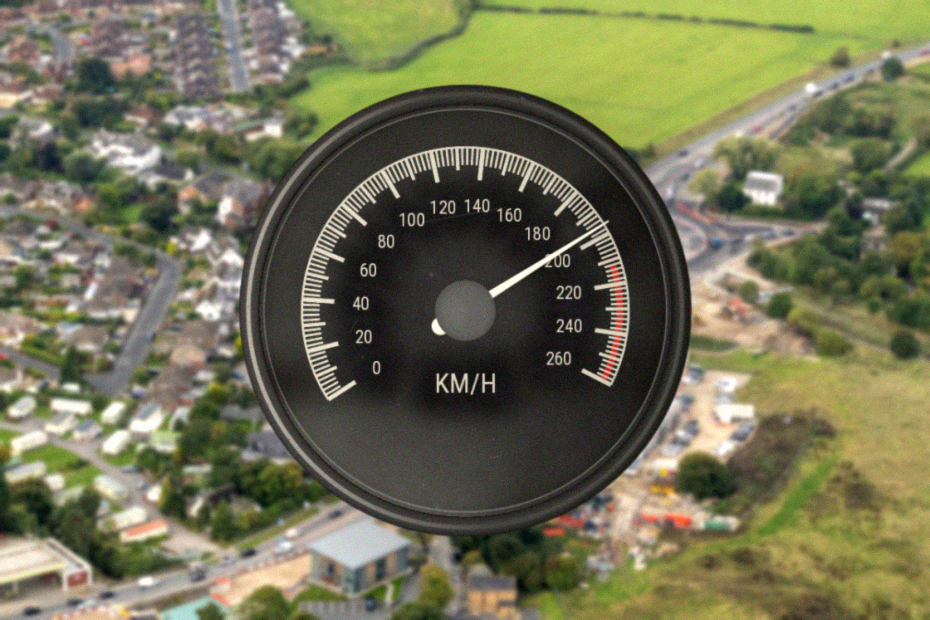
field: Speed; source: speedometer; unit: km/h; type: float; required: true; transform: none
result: 196 km/h
